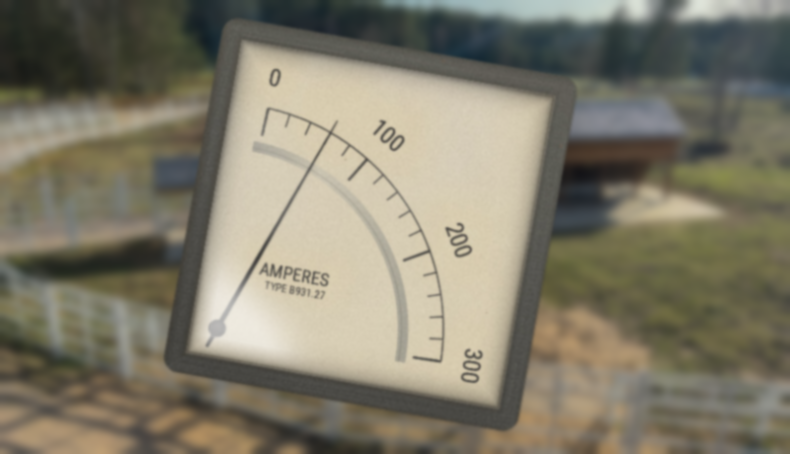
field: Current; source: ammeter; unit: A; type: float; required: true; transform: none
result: 60 A
